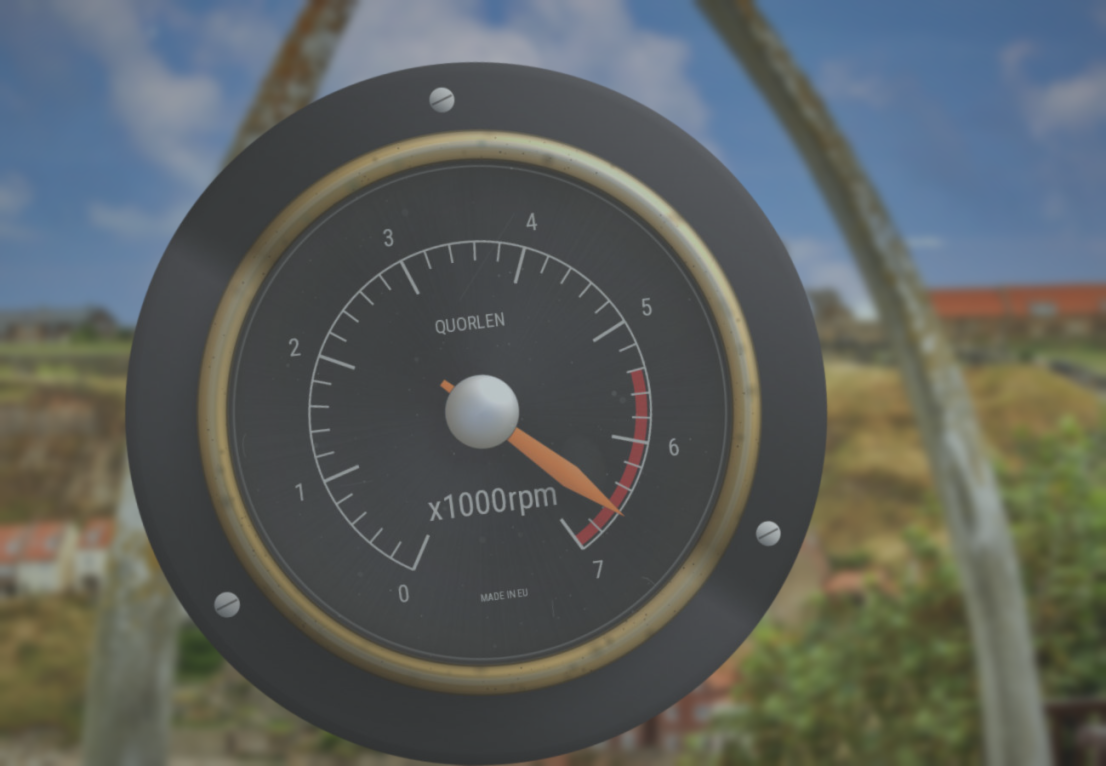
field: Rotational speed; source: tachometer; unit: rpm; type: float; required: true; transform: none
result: 6600 rpm
